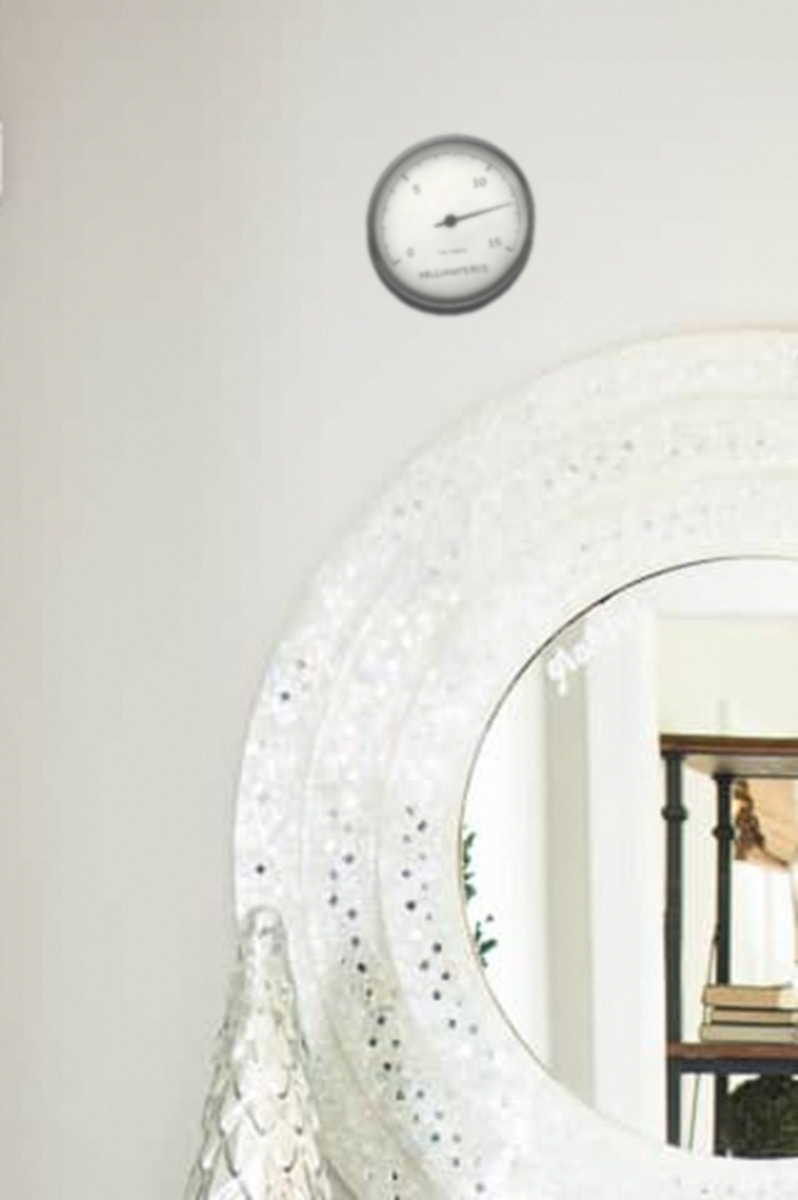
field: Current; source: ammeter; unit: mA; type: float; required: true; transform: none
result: 12.5 mA
